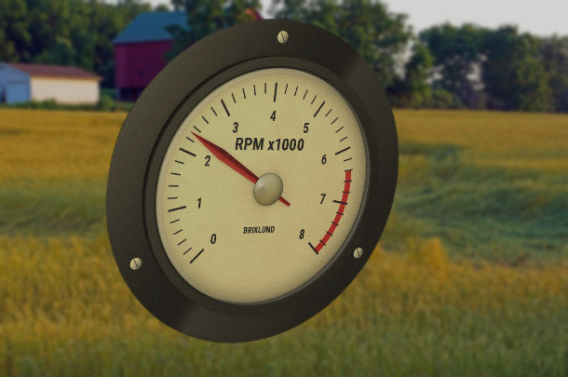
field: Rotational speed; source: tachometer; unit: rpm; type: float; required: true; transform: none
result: 2300 rpm
